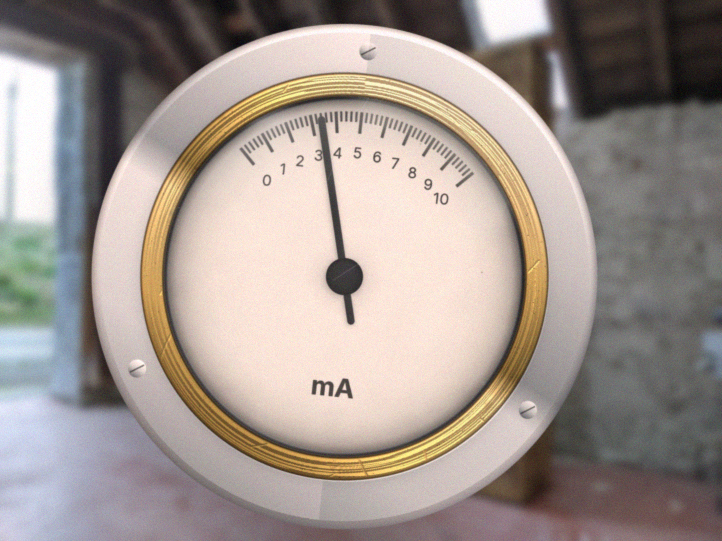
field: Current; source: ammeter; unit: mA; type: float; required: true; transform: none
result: 3.4 mA
